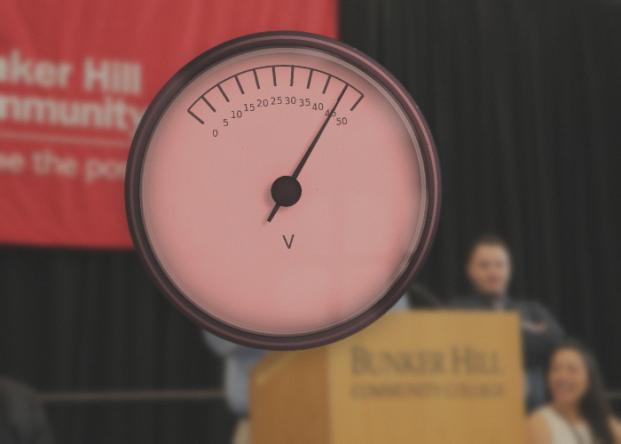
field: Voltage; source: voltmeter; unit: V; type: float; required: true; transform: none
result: 45 V
